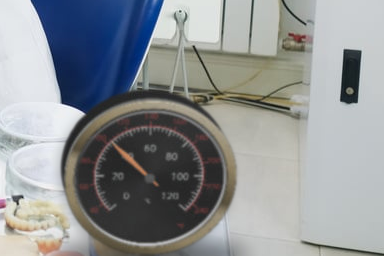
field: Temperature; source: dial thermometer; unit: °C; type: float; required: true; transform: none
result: 40 °C
